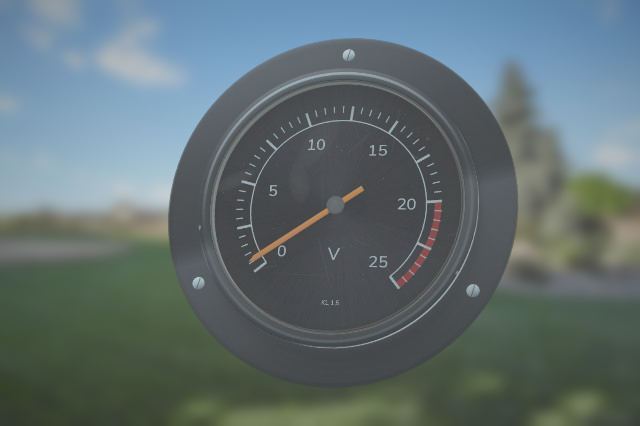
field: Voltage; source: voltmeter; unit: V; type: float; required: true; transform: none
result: 0.5 V
